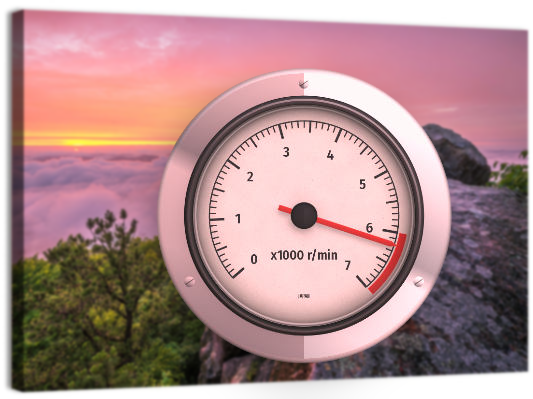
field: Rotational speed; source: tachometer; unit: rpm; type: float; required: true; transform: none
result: 6200 rpm
